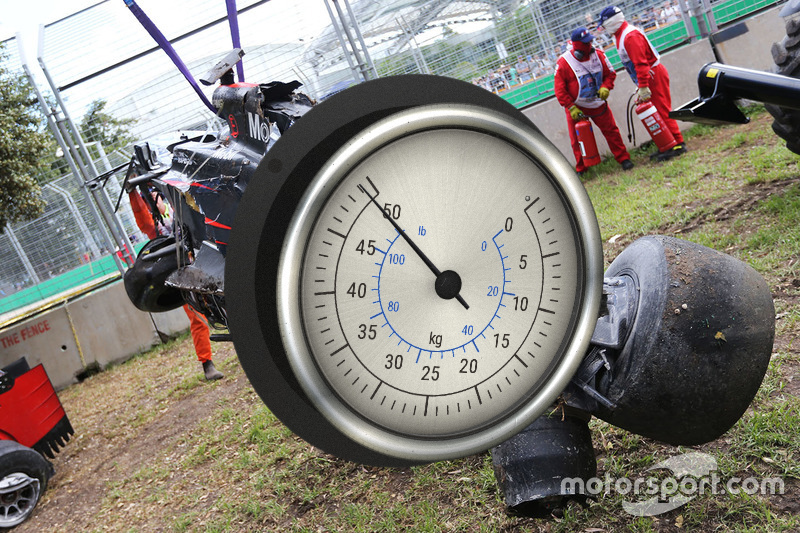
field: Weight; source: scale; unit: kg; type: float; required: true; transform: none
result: 49 kg
